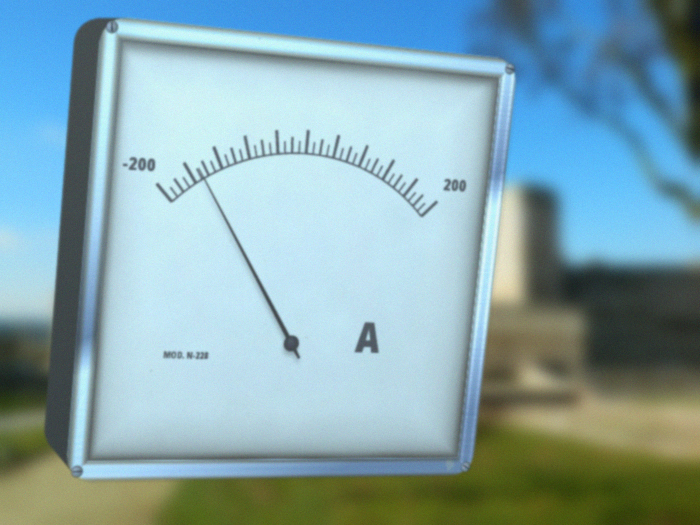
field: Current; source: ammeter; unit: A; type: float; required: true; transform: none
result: -150 A
